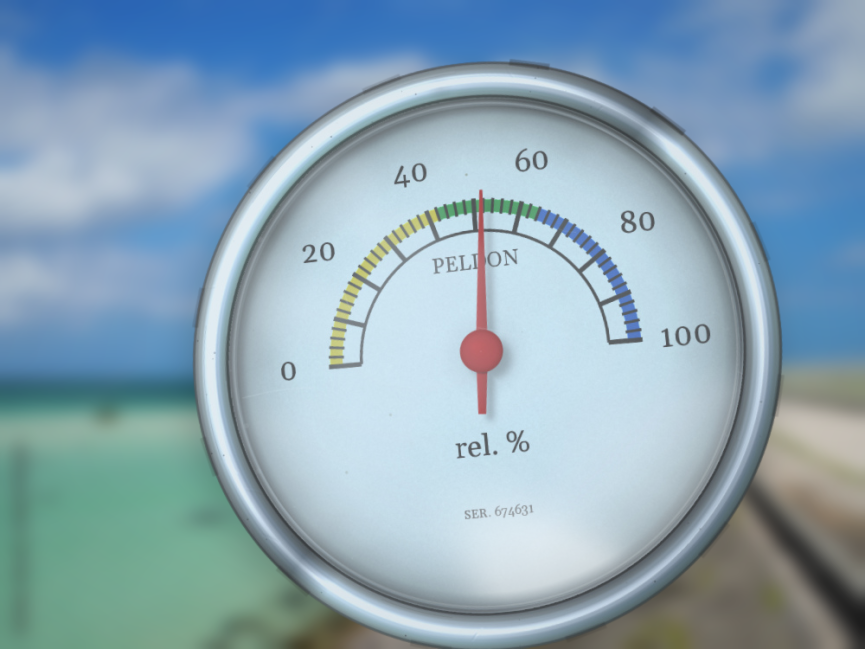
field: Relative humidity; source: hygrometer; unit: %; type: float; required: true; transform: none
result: 52 %
